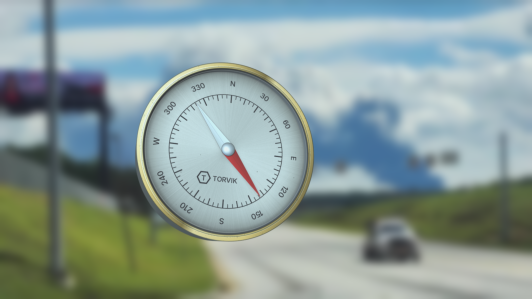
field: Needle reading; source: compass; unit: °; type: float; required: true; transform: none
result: 140 °
